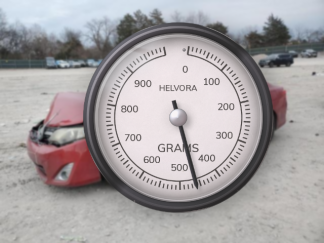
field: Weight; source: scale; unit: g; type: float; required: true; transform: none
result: 460 g
